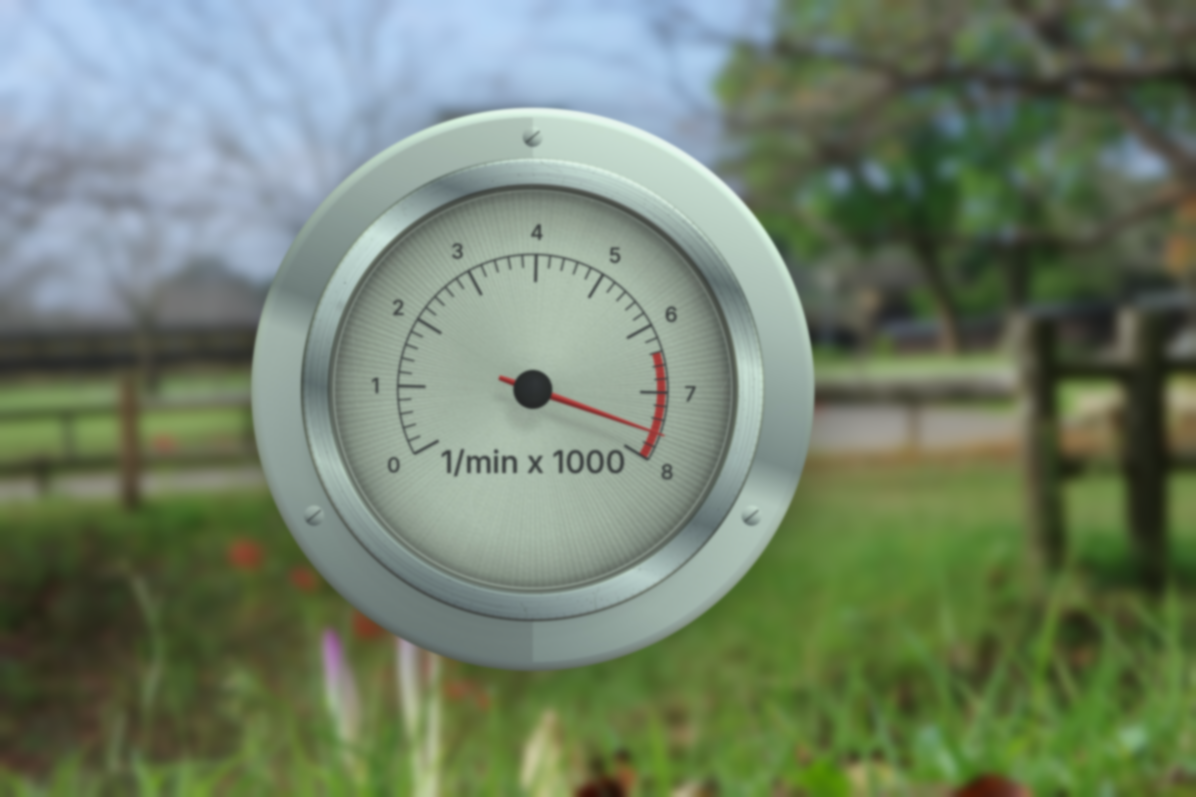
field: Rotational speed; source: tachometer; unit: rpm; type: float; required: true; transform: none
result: 7600 rpm
